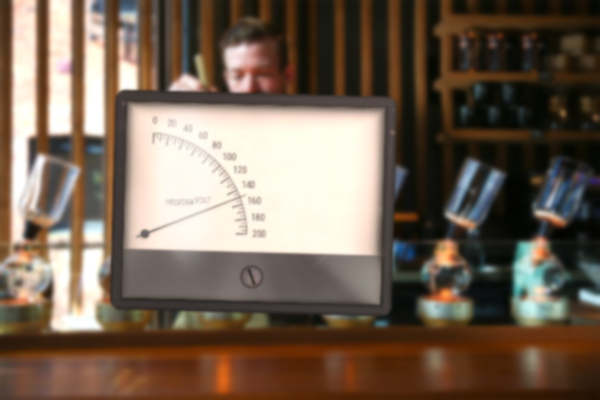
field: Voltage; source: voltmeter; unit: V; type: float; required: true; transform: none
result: 150 V
